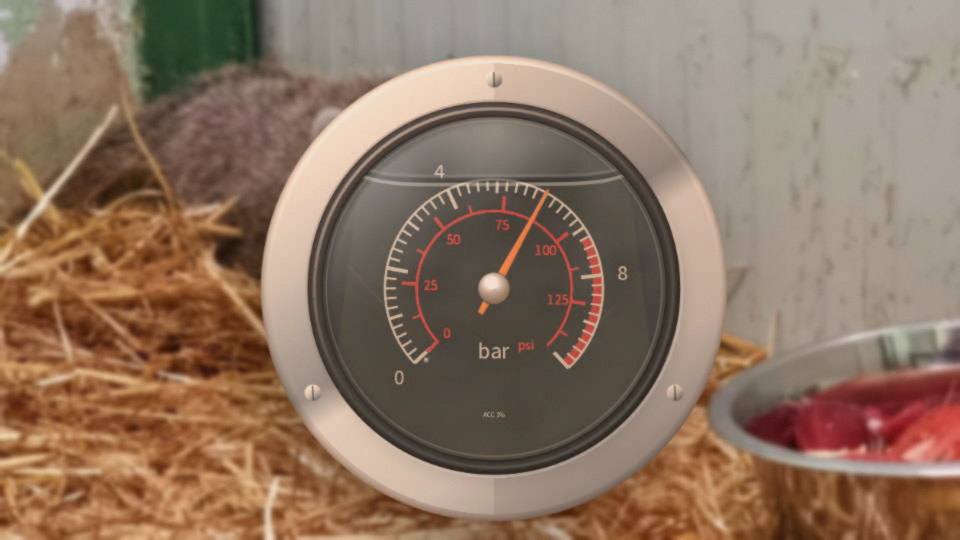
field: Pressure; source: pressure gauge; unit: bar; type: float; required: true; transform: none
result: 6 bar
